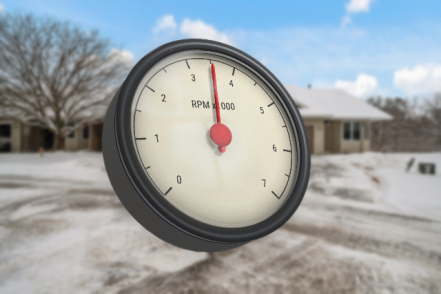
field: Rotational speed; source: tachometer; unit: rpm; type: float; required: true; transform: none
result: 3500 rpm
